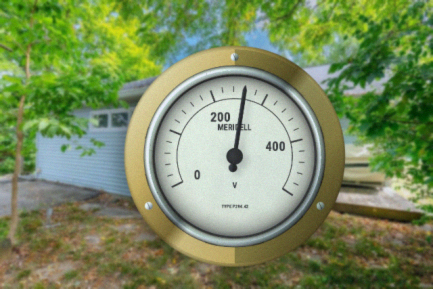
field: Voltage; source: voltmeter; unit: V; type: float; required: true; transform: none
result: 260 V
